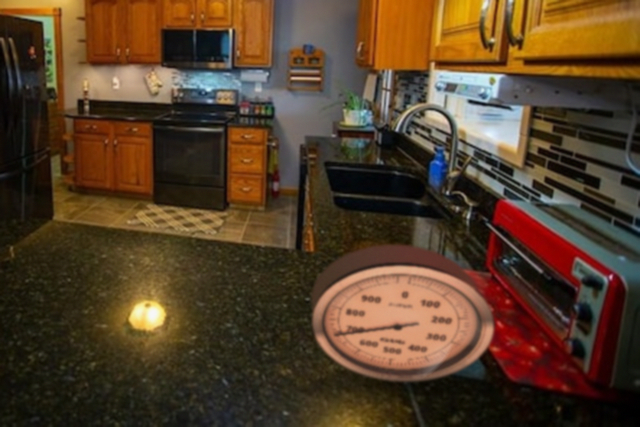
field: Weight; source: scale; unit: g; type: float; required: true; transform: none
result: 700 g
